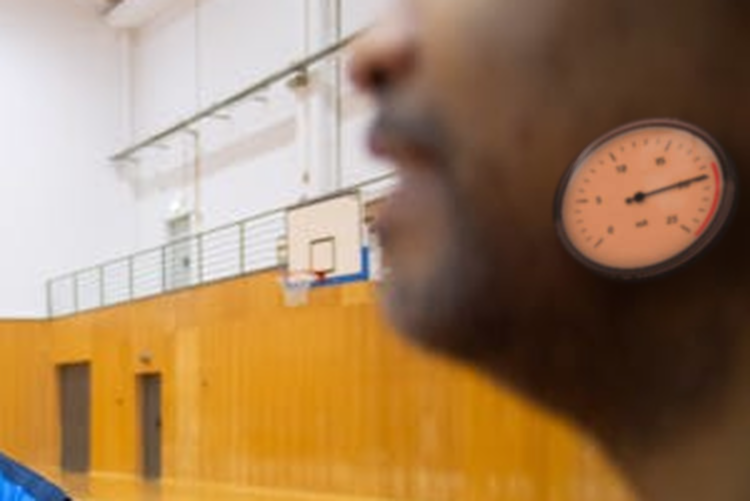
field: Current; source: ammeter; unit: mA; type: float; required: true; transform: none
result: 20 mA
